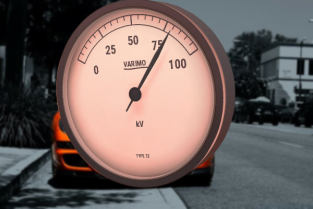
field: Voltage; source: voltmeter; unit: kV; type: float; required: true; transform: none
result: 80 kV
